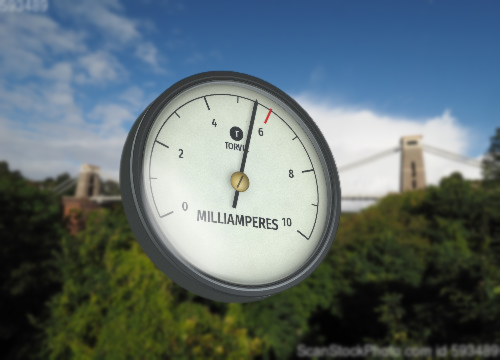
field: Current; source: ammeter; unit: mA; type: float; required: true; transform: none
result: 5.5 mA
